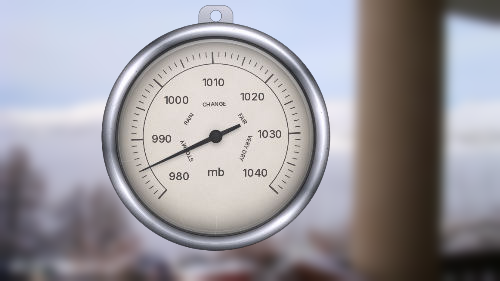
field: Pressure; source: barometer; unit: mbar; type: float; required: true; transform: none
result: 985 mbar
